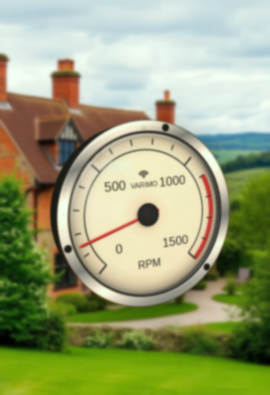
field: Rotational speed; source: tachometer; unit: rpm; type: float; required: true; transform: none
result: 150 rpm
